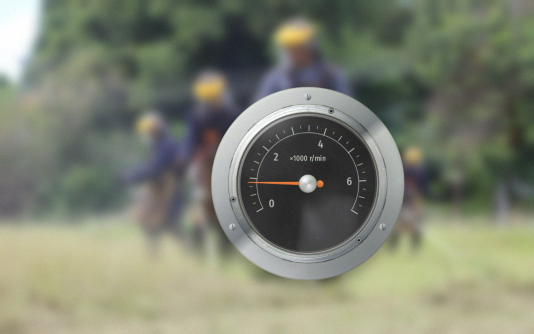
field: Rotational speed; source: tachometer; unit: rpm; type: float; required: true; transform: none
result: 875 rpm
